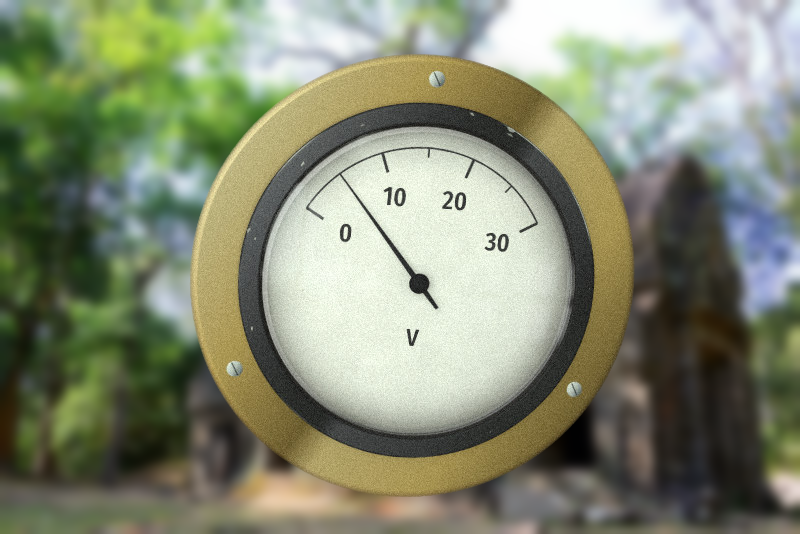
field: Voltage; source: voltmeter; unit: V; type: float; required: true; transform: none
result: 5 V
